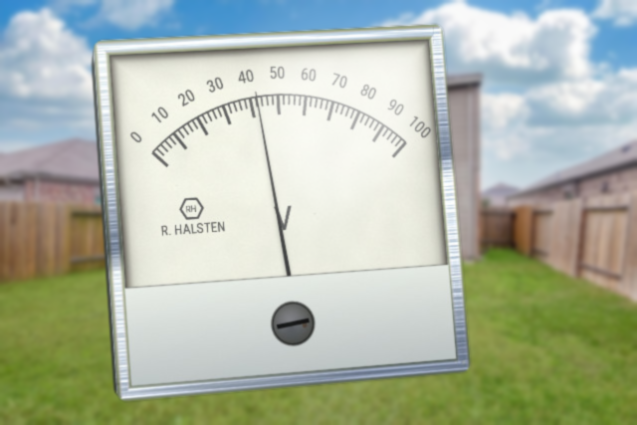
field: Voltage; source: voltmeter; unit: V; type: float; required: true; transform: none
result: 42 V
